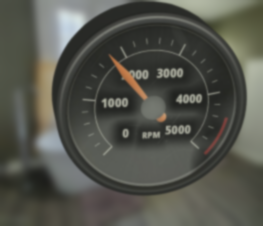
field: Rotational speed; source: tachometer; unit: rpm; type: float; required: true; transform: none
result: 1800 rpm
